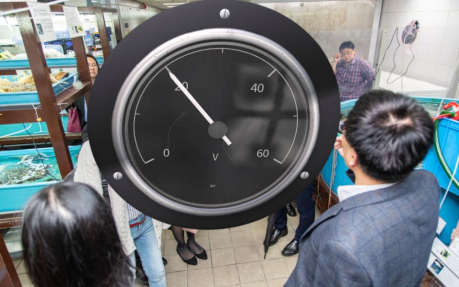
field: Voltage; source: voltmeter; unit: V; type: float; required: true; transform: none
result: 20 V
